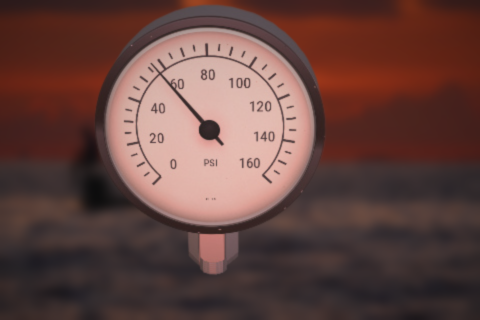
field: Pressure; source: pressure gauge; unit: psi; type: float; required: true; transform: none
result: 57.5 psi
